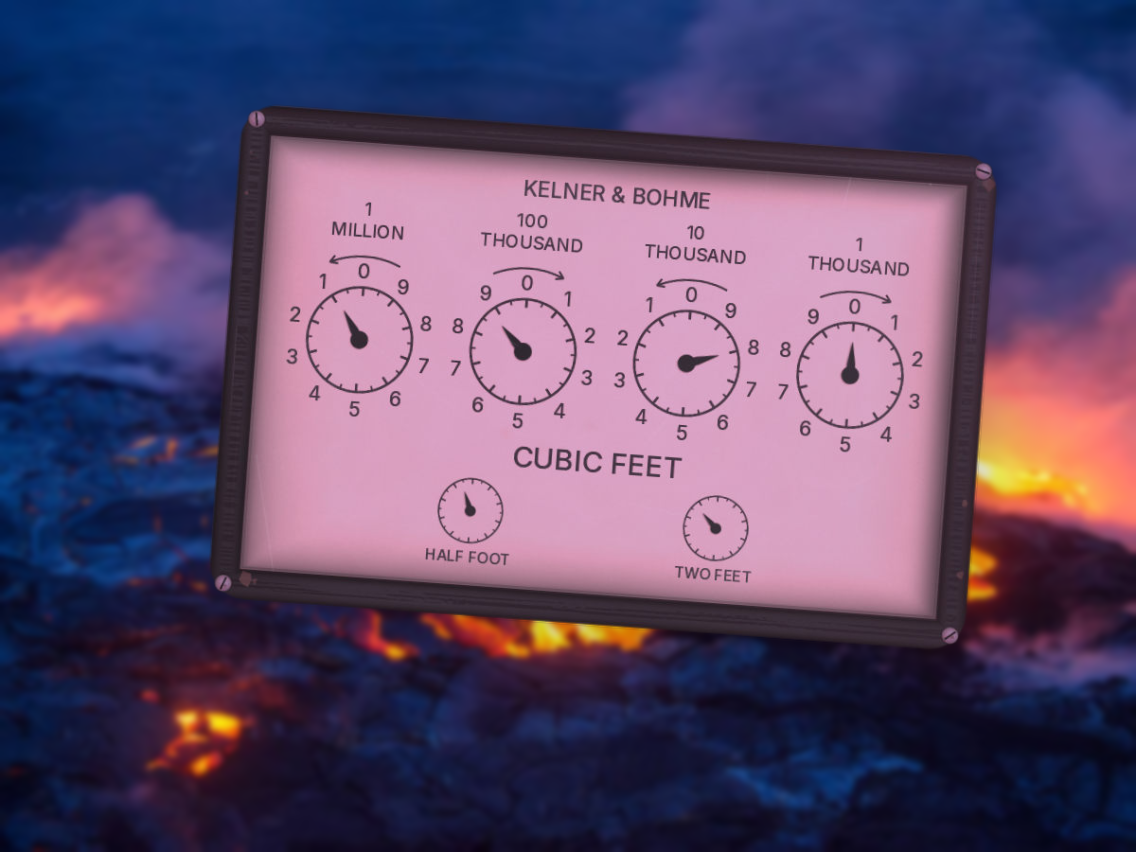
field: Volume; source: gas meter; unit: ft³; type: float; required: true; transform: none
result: 88000 ft³
